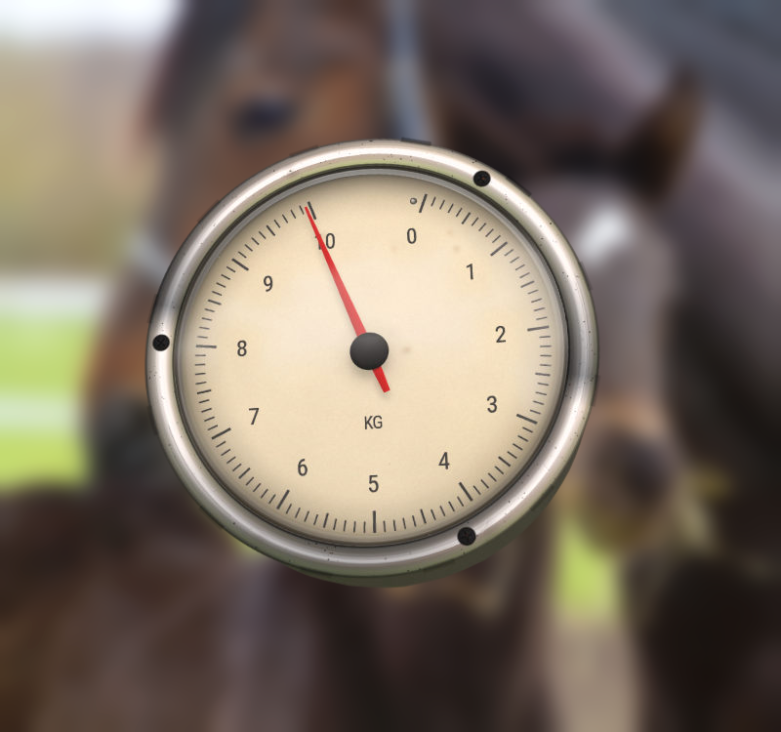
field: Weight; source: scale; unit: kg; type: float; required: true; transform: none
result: 9.95 kg
